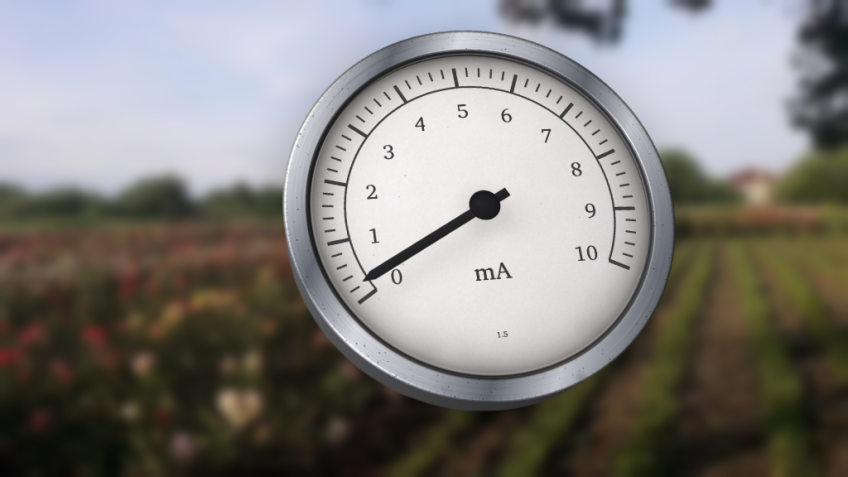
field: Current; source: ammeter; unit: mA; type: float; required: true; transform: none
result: 0.2 mA
